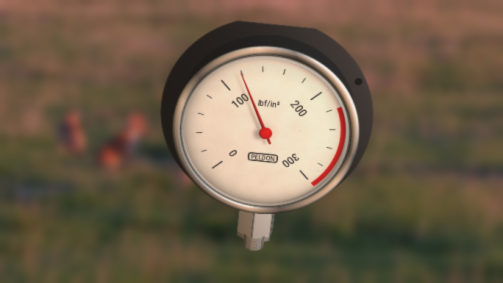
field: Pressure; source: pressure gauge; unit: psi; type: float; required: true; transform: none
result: 120 psi
